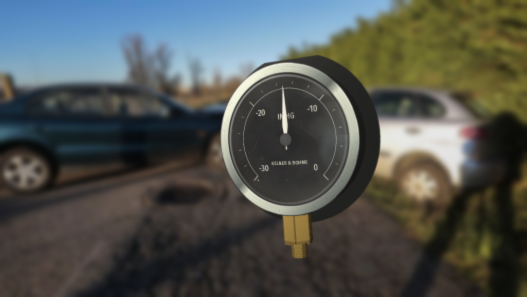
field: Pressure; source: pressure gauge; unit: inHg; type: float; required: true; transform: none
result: -15 inHg
